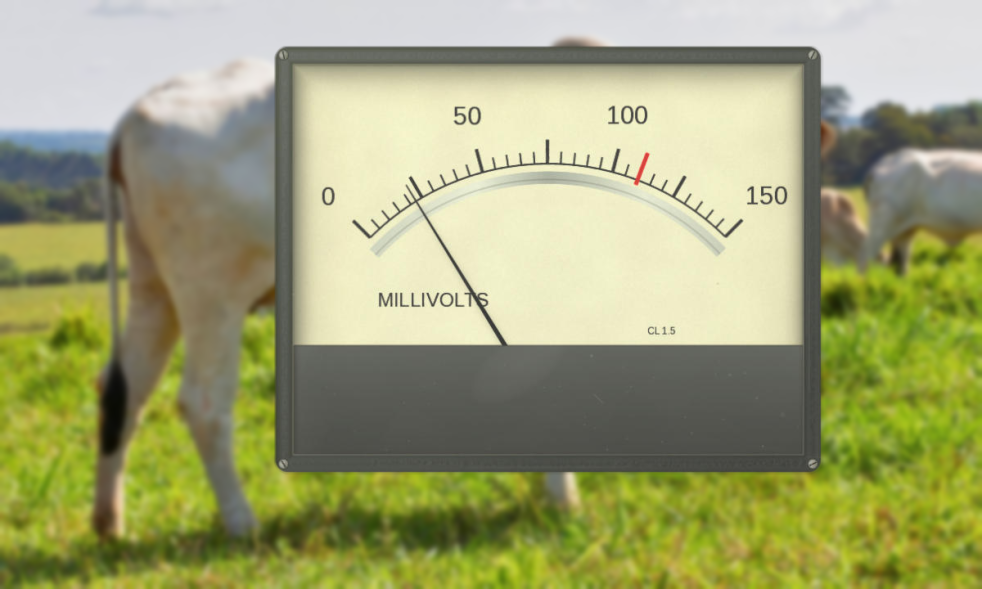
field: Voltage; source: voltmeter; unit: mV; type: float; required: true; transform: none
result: 22.5 mV
